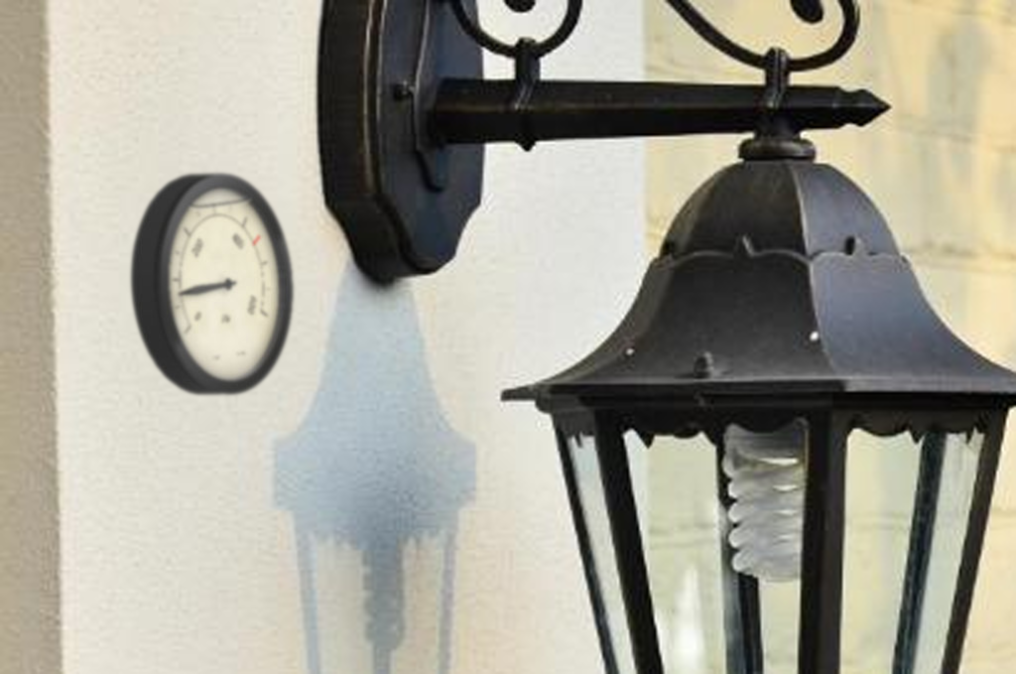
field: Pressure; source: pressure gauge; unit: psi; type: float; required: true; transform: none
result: 75 psi
